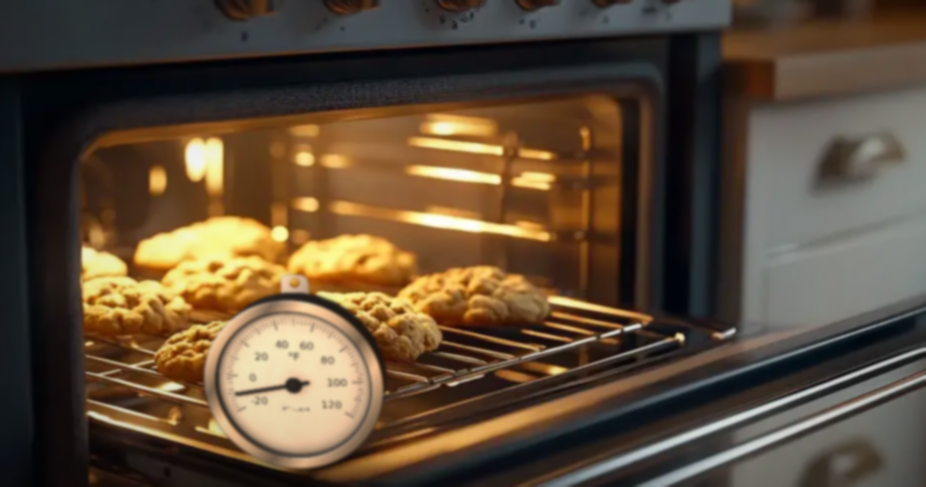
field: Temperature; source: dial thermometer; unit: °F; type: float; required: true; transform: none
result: -10 °F
